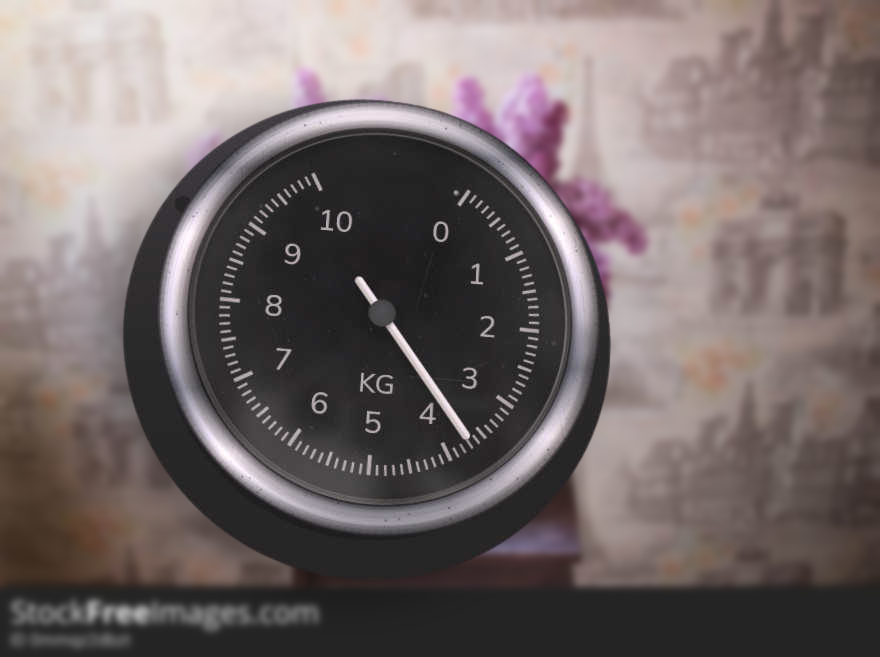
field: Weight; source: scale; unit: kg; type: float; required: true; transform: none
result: 3.7 kg
